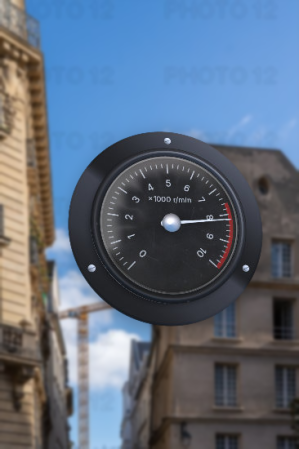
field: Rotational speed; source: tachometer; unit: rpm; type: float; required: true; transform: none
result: 8200 rpm
